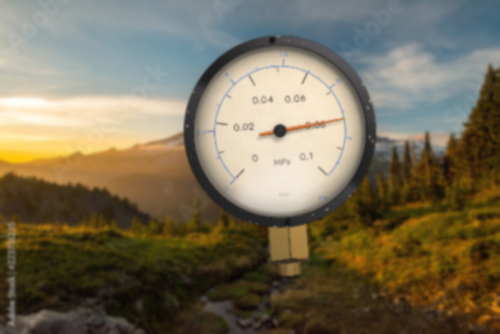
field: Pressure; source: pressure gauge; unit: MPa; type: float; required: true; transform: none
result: 0.08 MPa
